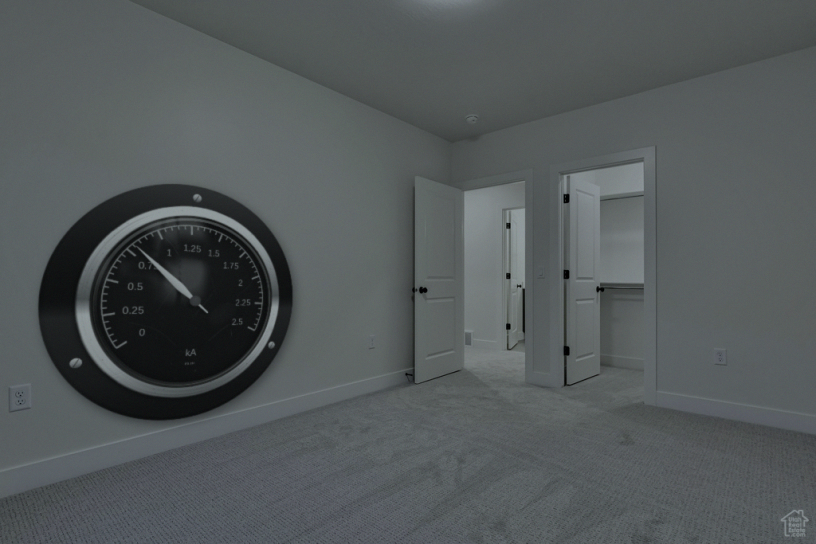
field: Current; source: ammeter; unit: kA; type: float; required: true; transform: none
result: 0.8 kA
